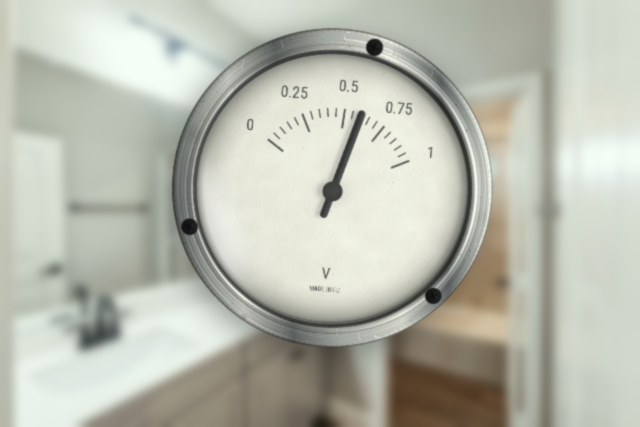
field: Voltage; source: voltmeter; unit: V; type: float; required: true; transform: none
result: 0.6 V
